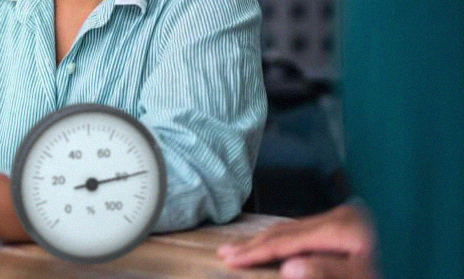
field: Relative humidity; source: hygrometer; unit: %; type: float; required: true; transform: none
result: 80 %
